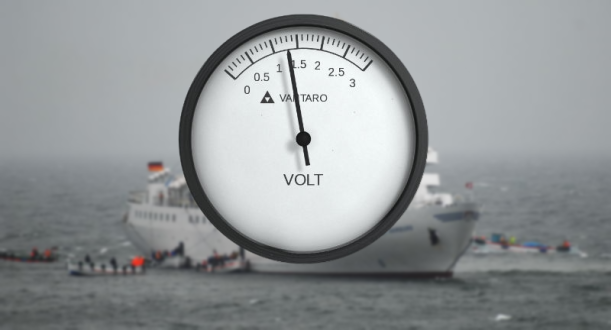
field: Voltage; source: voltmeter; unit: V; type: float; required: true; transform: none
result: 1.3 V
